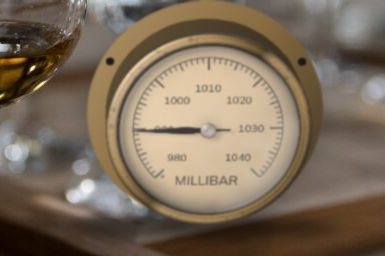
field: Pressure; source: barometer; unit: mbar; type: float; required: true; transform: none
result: 990 mbar
